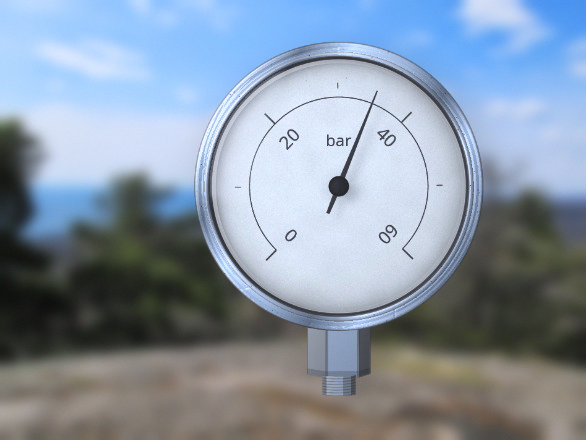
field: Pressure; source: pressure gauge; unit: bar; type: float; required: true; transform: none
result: 35 bar
